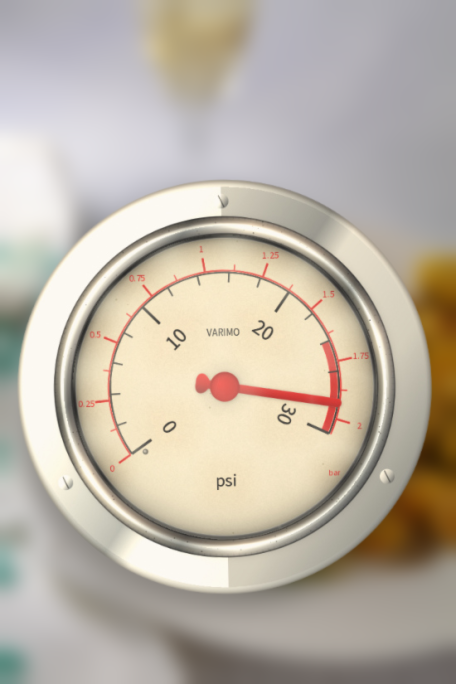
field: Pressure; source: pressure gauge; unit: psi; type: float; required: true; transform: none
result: 28 psi
